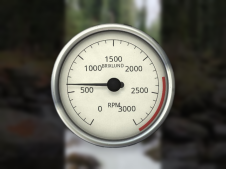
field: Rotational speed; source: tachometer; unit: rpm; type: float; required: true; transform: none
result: 600 rpm
